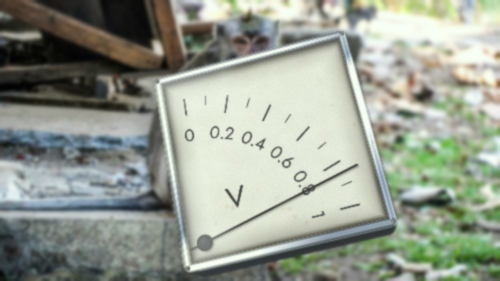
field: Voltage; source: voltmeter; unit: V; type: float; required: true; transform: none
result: 0.85 V
